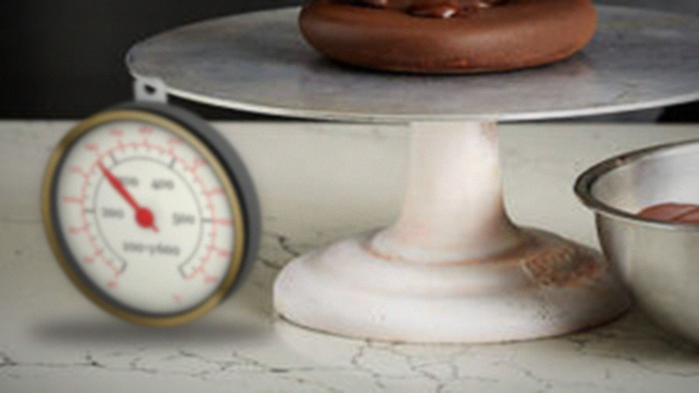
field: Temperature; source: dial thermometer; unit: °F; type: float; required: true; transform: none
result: 280 °F
